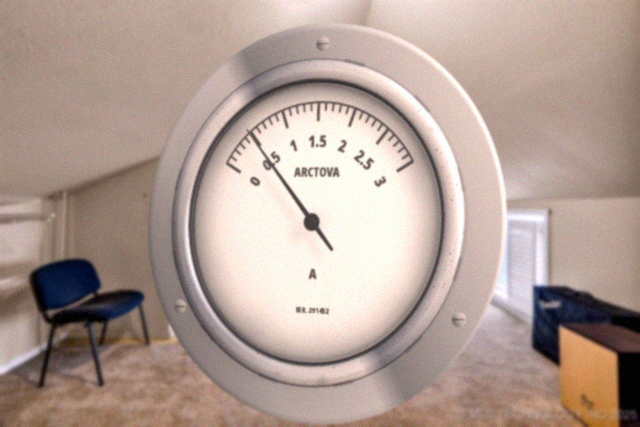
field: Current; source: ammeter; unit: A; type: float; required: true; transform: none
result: 0.5 A
